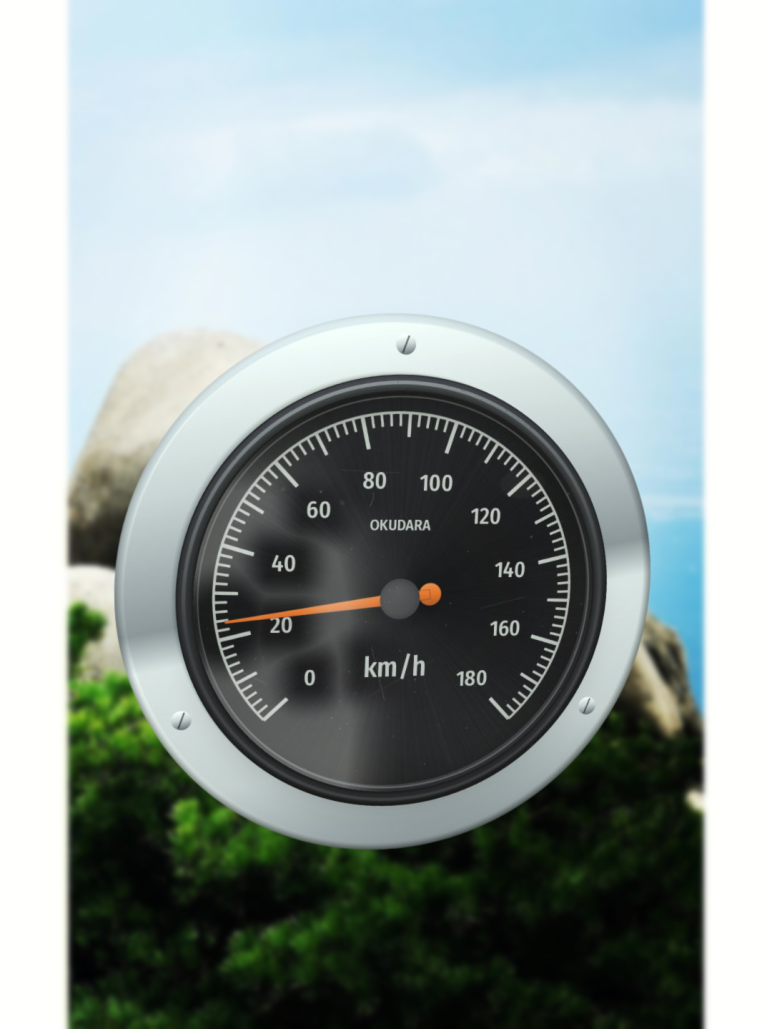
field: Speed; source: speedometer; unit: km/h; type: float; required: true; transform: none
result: 24 km/h
